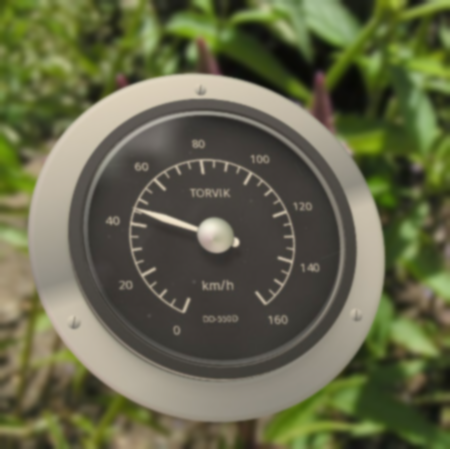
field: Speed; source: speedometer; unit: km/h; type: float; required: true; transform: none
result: 45 km/h
